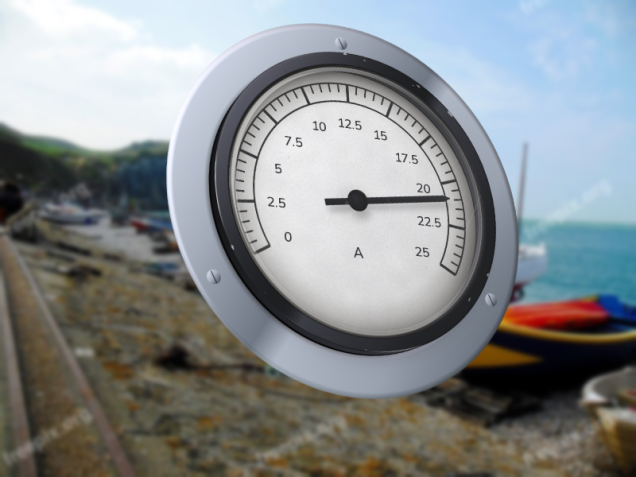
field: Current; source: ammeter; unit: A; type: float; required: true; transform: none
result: 21 A
